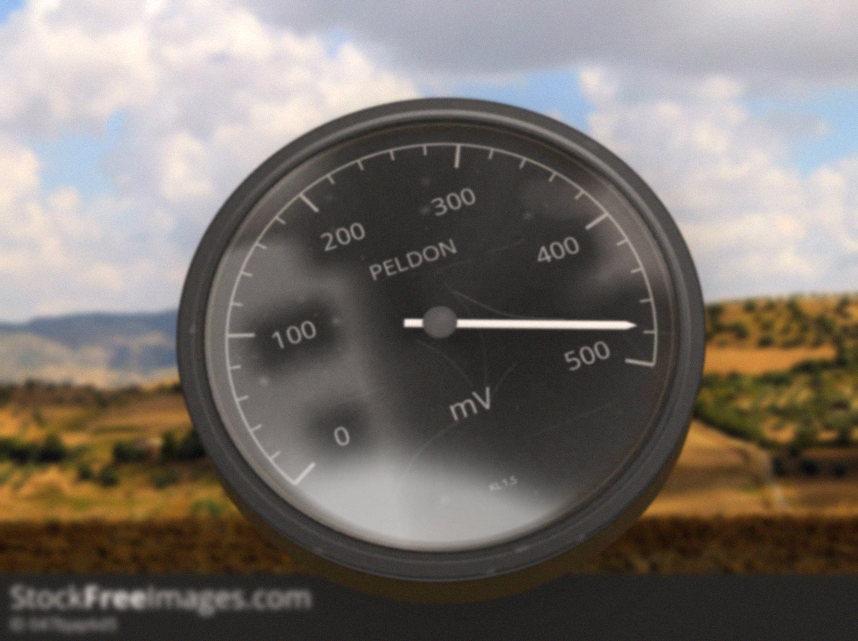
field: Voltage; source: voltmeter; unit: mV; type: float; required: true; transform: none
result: 480 mV
